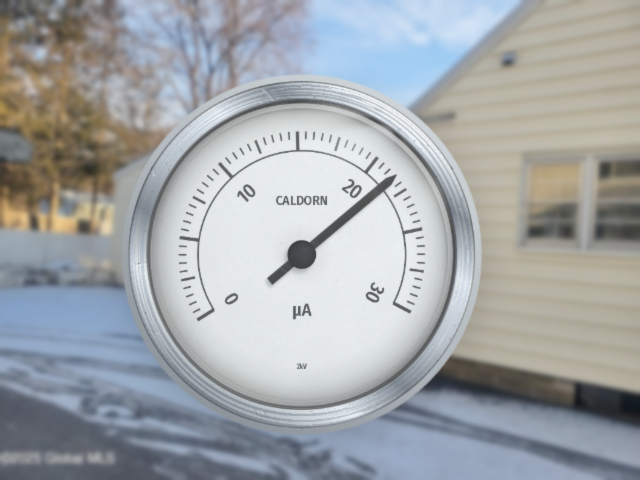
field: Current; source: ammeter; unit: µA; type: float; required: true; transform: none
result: 21.5 µA
